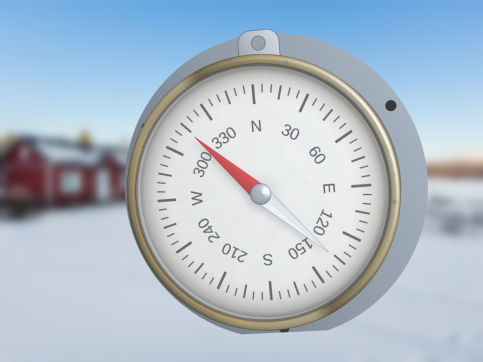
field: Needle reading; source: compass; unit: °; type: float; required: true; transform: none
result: 315 °
